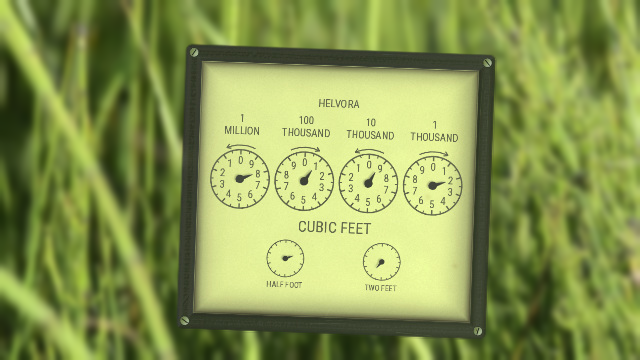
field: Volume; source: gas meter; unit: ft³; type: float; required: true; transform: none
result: 809200 ft³
